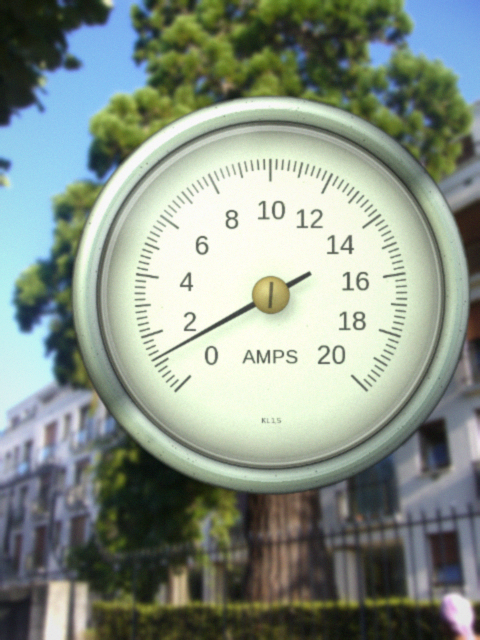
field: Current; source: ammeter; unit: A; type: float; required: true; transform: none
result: 1.2 A
